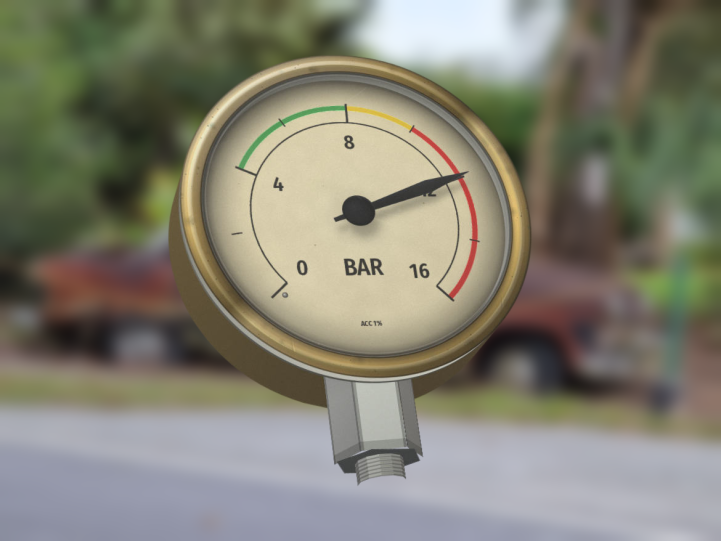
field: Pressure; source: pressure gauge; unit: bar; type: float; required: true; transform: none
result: 12 bar
